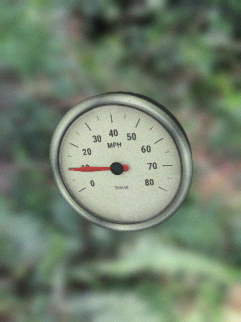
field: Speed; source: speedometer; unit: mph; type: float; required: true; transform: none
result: 10 mph
